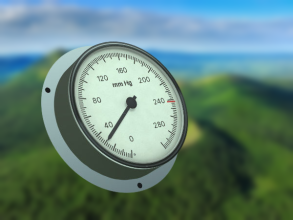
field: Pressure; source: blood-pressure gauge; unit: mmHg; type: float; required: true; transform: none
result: 30 mmHg
